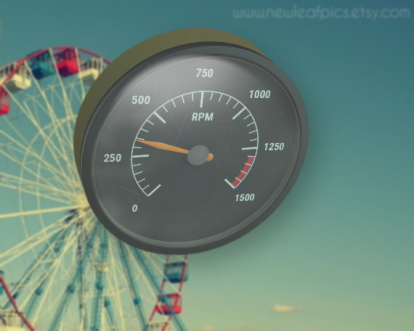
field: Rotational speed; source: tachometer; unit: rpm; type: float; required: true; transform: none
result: 350 rpm
